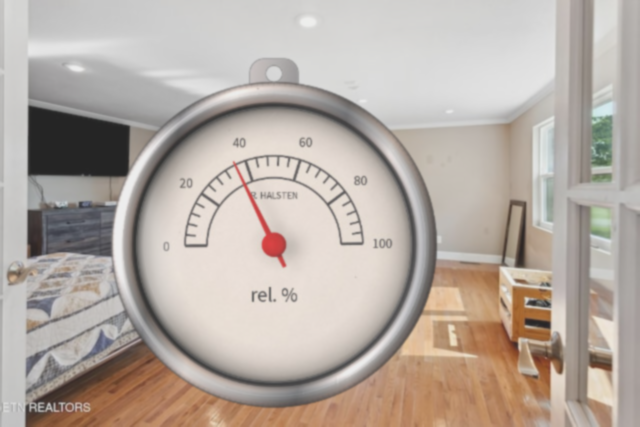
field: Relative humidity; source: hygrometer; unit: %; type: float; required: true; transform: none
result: 36 %
